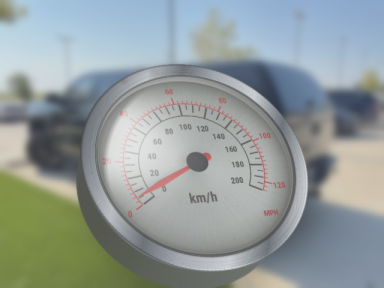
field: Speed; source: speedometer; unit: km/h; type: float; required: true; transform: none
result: 5 km/h
